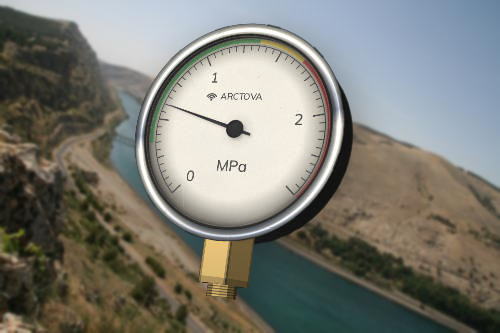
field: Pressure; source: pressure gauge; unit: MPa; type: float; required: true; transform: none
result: 0.6 MPa
